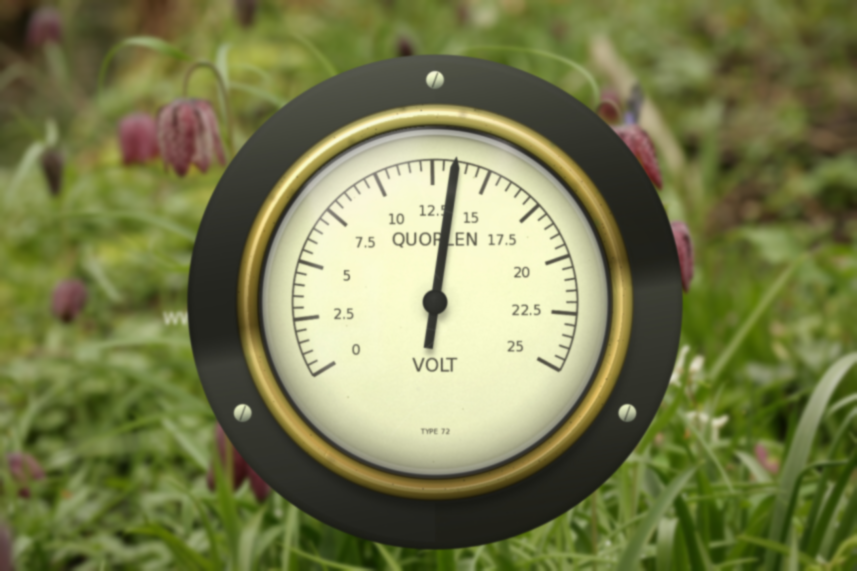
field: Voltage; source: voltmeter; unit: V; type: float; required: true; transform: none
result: 13.5 V
